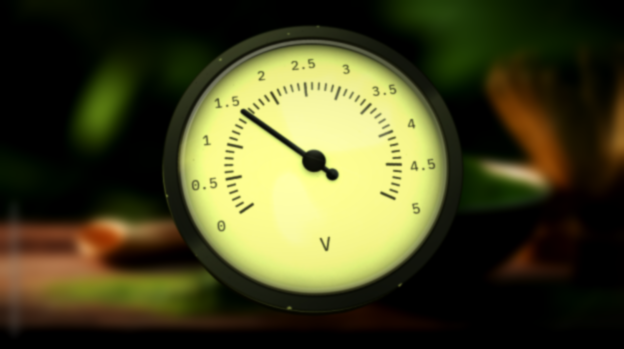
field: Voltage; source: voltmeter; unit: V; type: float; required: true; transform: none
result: 1.5 V
